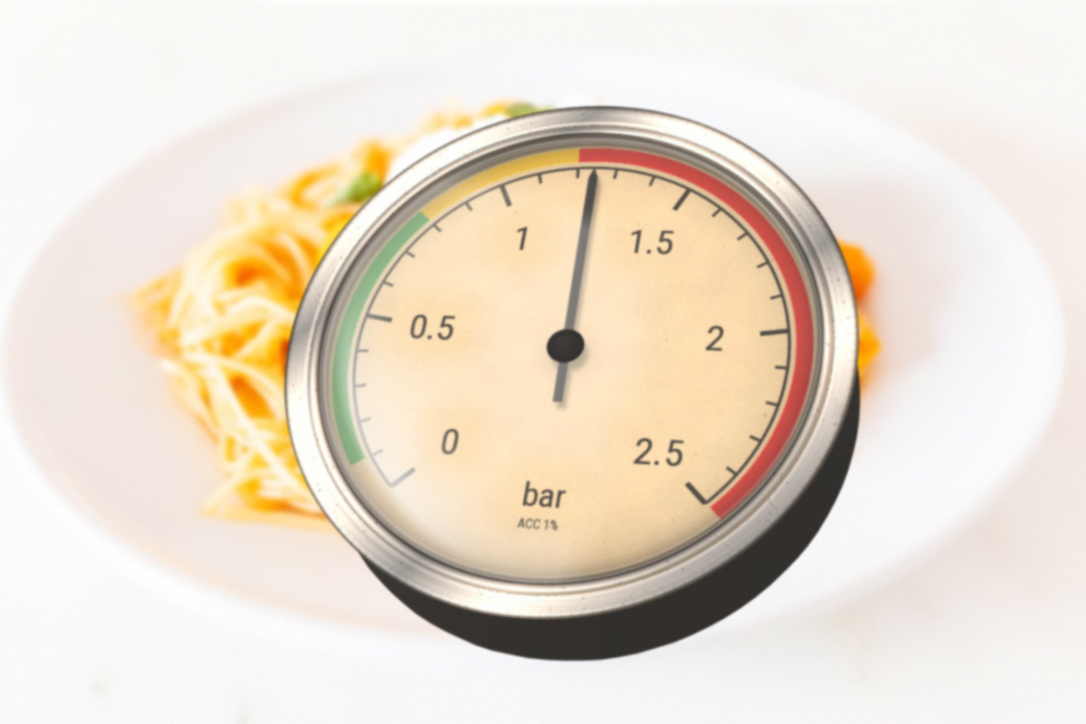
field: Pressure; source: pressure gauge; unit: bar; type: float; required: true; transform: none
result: 1.25 bar
